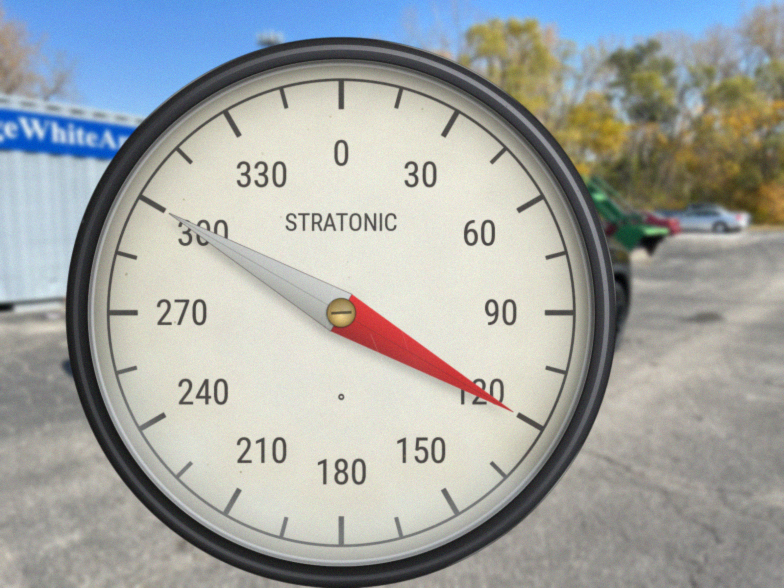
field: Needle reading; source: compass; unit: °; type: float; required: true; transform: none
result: 120 °
